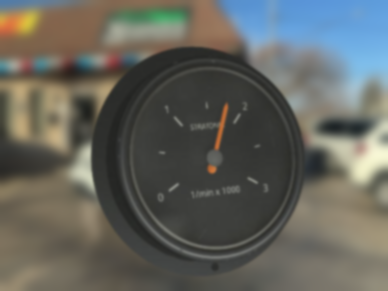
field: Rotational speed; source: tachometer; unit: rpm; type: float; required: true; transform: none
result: 1750 rpm
